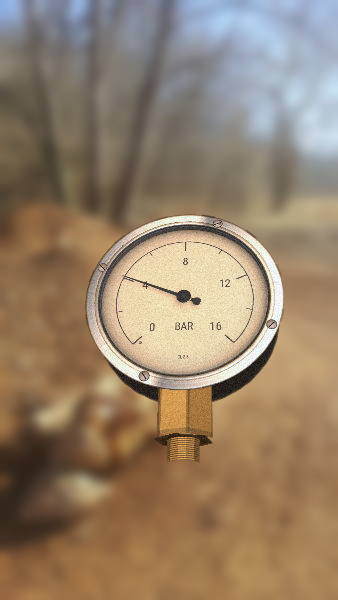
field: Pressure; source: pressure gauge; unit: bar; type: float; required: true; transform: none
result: 4 bar
